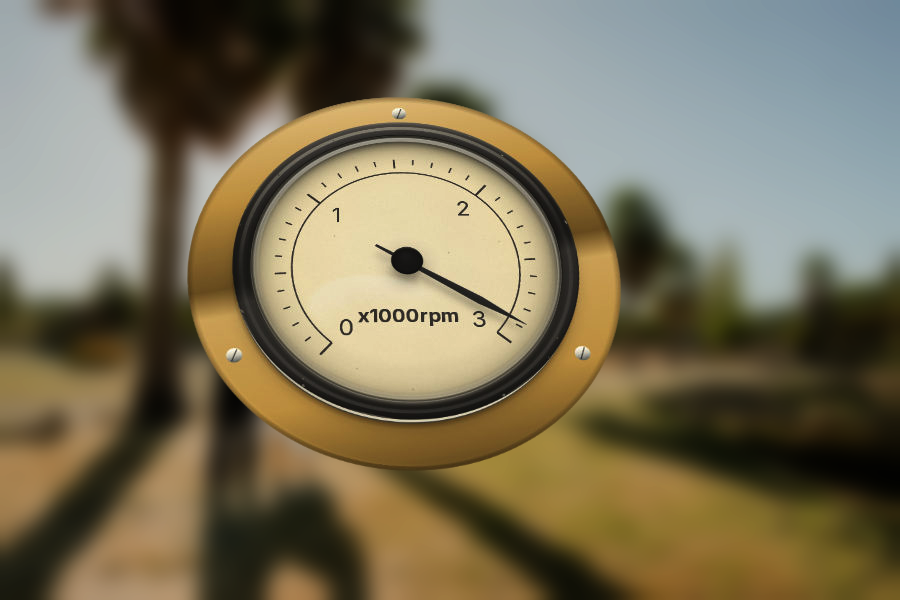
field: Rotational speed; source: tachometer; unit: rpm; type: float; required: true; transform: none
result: 2900 rpm
